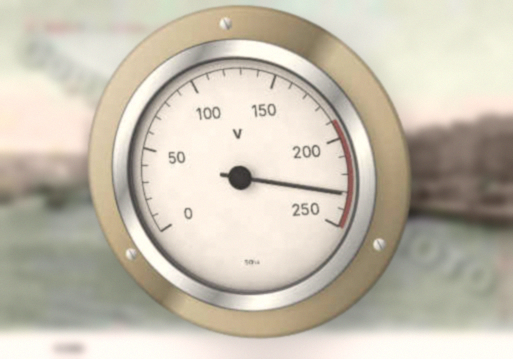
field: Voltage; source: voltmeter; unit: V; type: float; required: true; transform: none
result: 230 V
